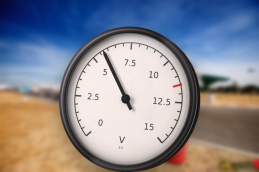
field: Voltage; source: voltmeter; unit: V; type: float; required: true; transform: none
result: 5.75 V
